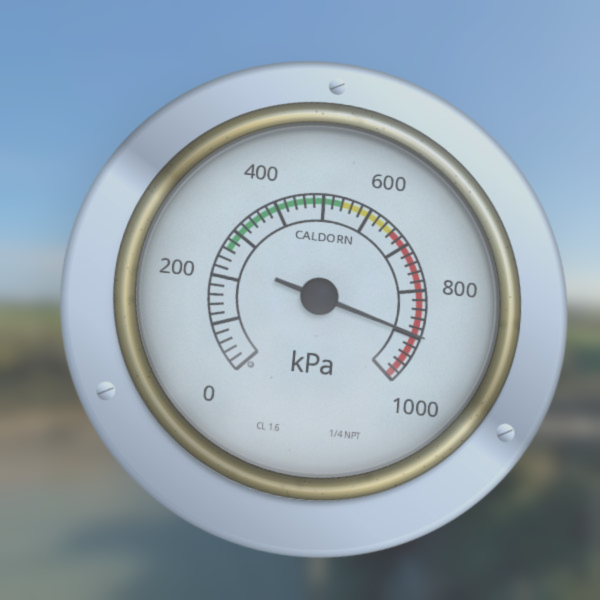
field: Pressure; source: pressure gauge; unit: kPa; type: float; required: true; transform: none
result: 900 kPa
